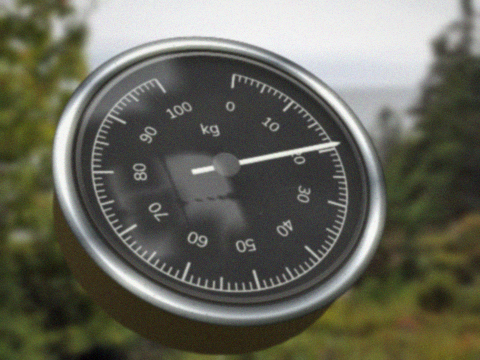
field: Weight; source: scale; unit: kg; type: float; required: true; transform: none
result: 20 kg
